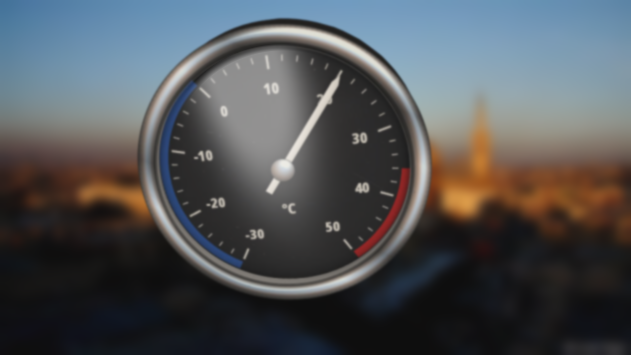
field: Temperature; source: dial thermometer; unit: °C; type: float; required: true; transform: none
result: 20 °C
